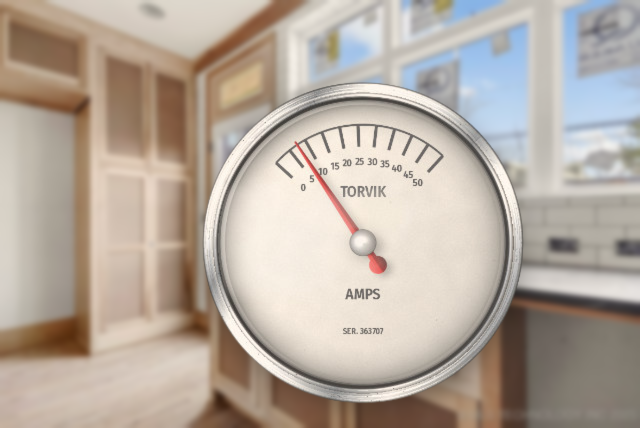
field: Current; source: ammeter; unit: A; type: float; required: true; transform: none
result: 7.5 A
